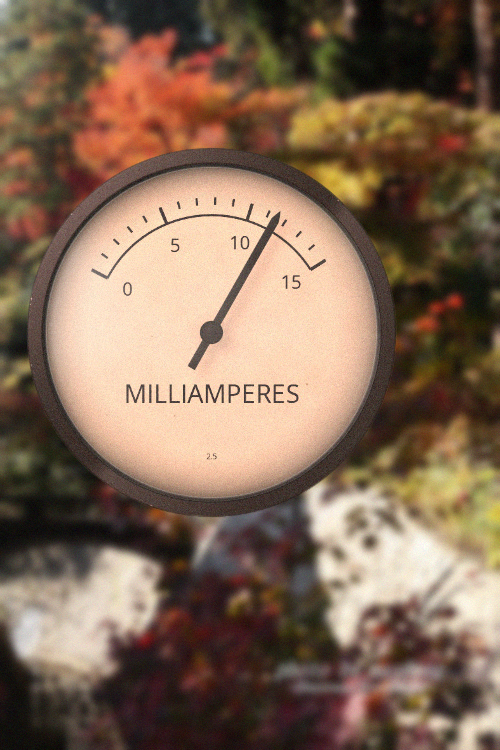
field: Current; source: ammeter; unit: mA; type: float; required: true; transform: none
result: 11.5 mA
